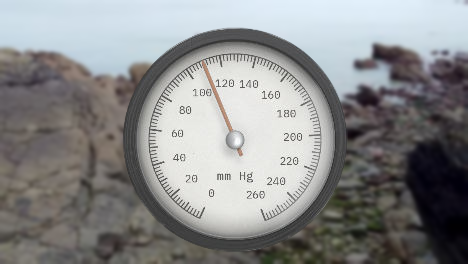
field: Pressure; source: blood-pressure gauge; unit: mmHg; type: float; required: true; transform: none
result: 110 mmHg
